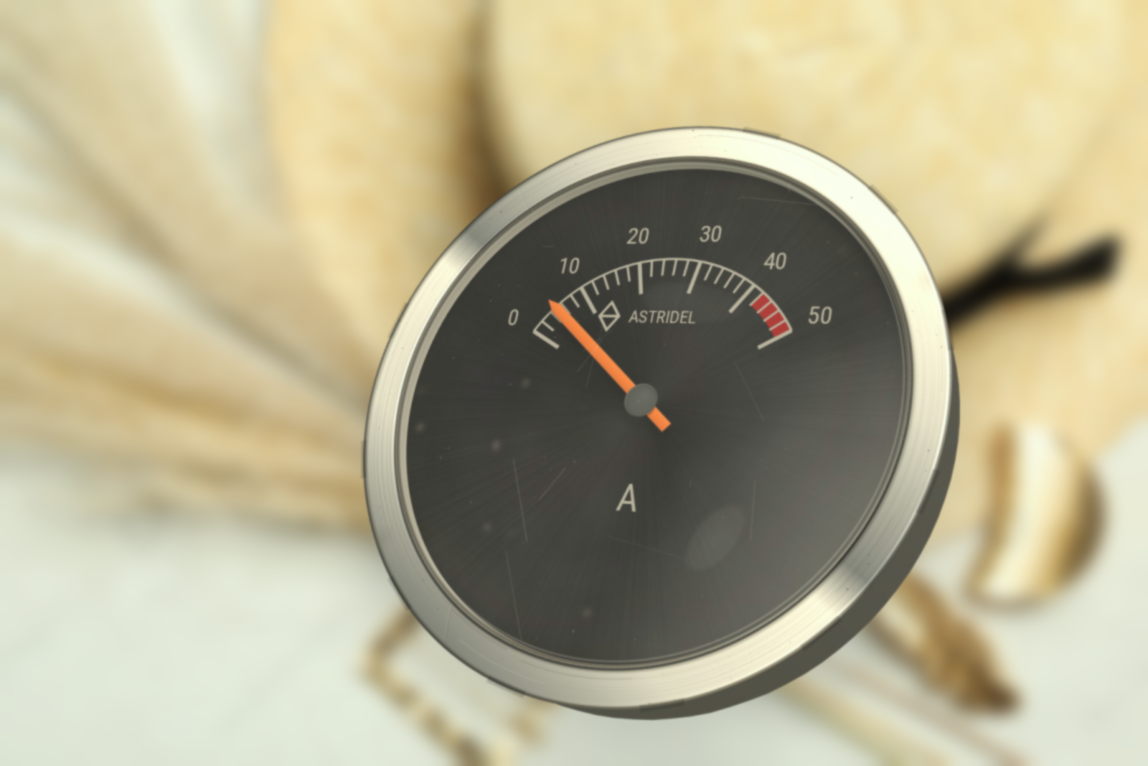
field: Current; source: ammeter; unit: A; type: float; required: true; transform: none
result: 5 A
